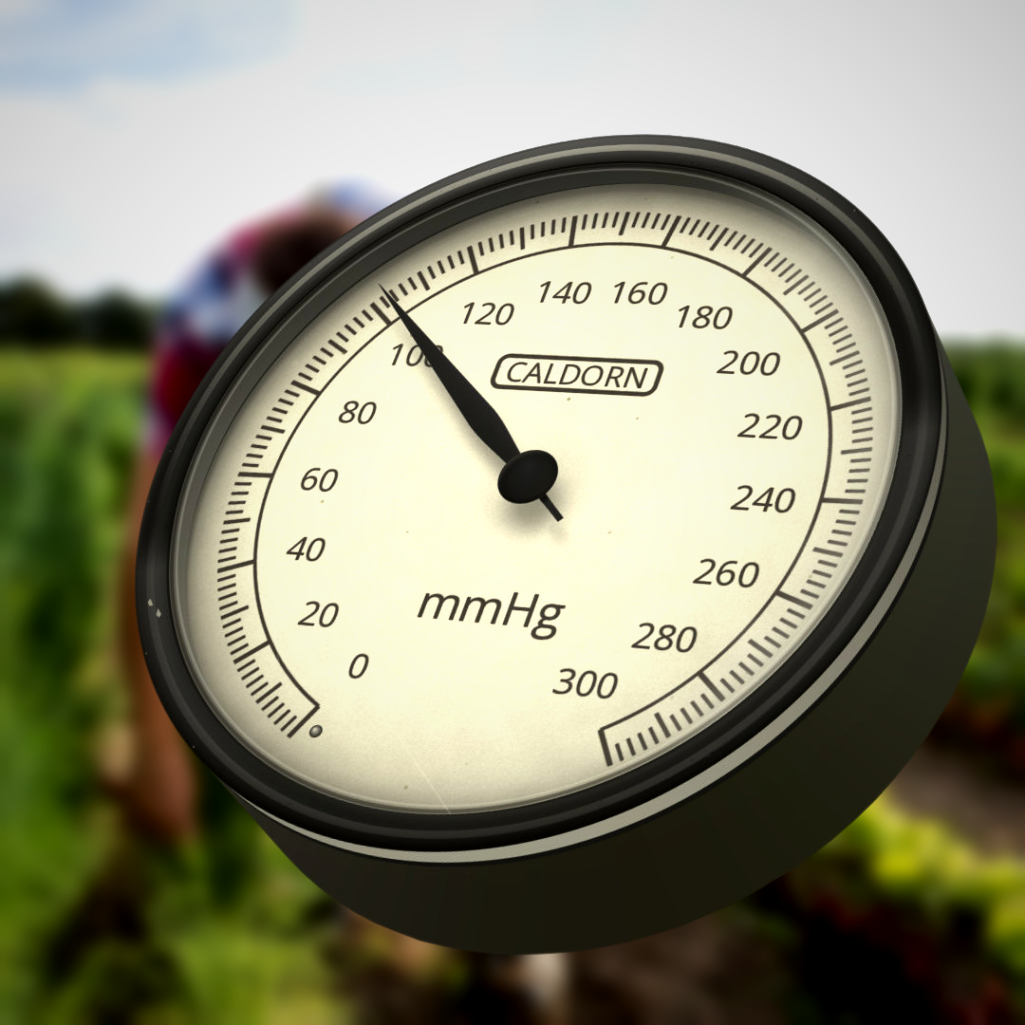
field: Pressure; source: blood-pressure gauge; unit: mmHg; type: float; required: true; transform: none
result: 103 mmHg
